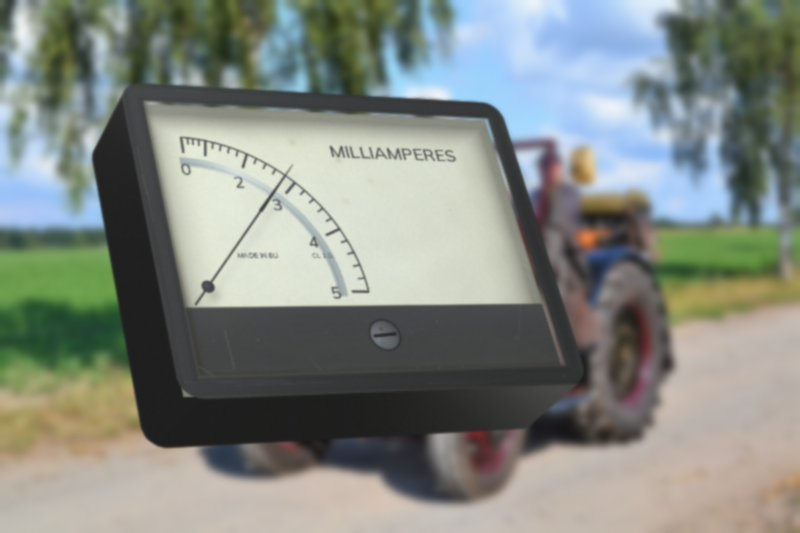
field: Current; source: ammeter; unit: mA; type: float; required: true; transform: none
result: 2.8 mA
